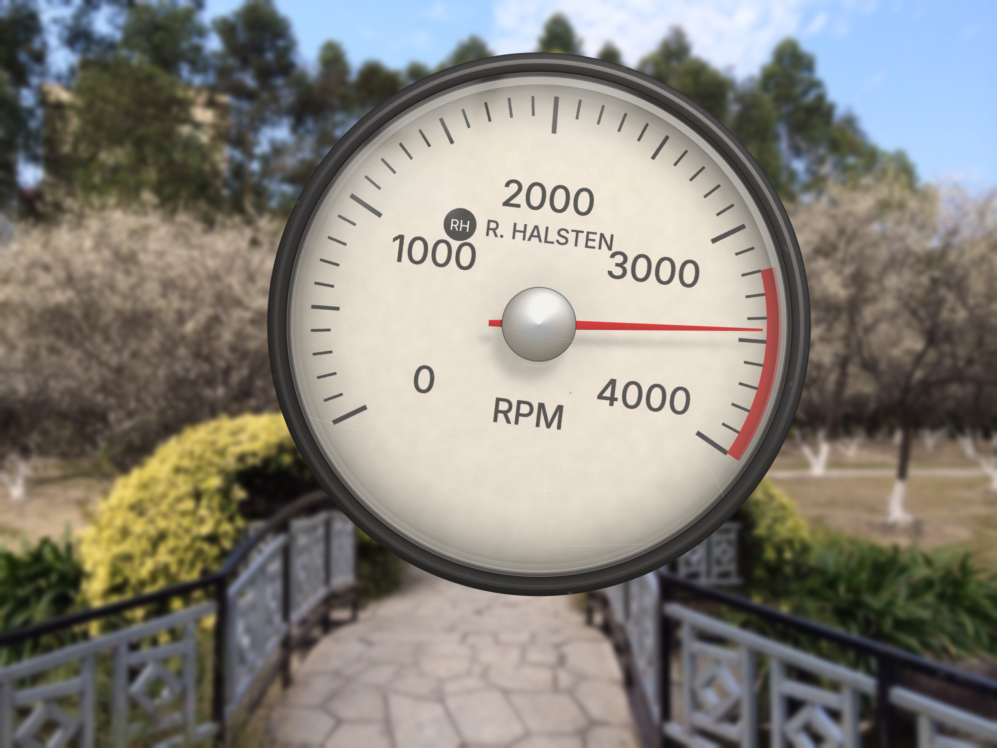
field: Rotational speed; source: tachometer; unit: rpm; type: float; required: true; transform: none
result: 3450 rpm
